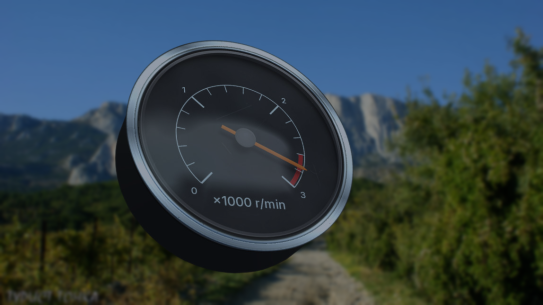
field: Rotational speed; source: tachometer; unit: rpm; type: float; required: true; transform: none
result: 2800 rpm
